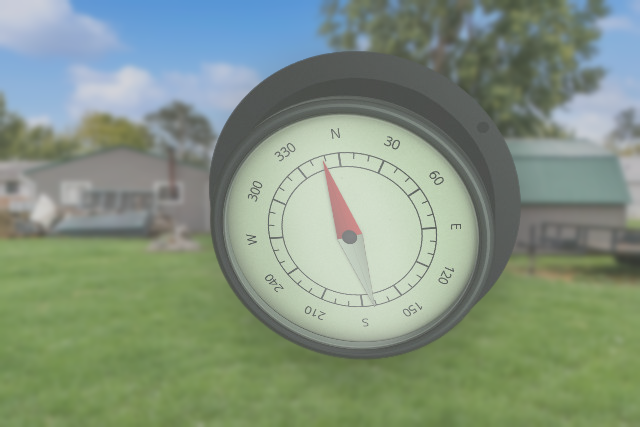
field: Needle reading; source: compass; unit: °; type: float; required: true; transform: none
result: 350 °
